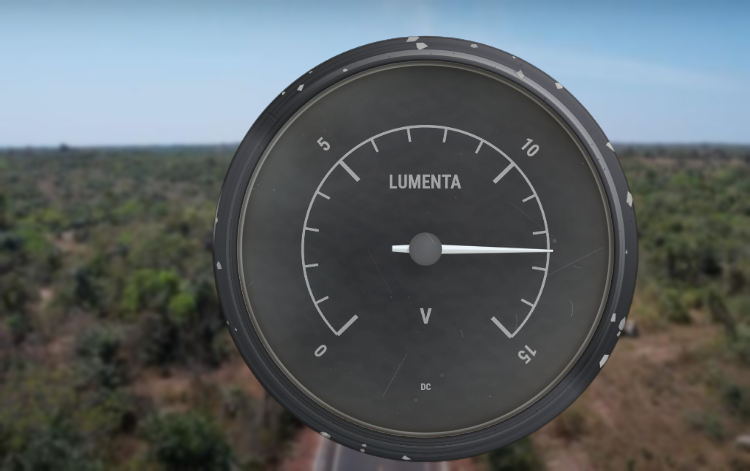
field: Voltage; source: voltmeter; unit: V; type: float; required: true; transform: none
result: 12.5 V
